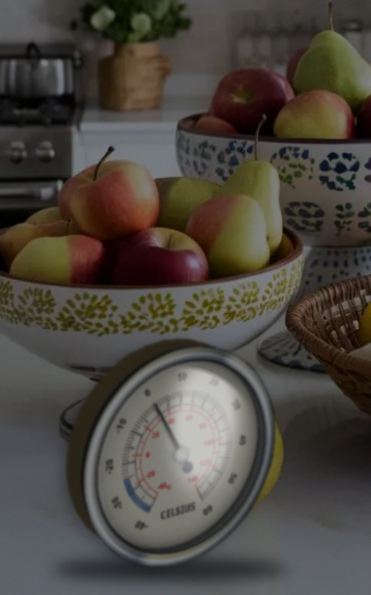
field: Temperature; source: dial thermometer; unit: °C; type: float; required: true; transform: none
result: 0 °C
